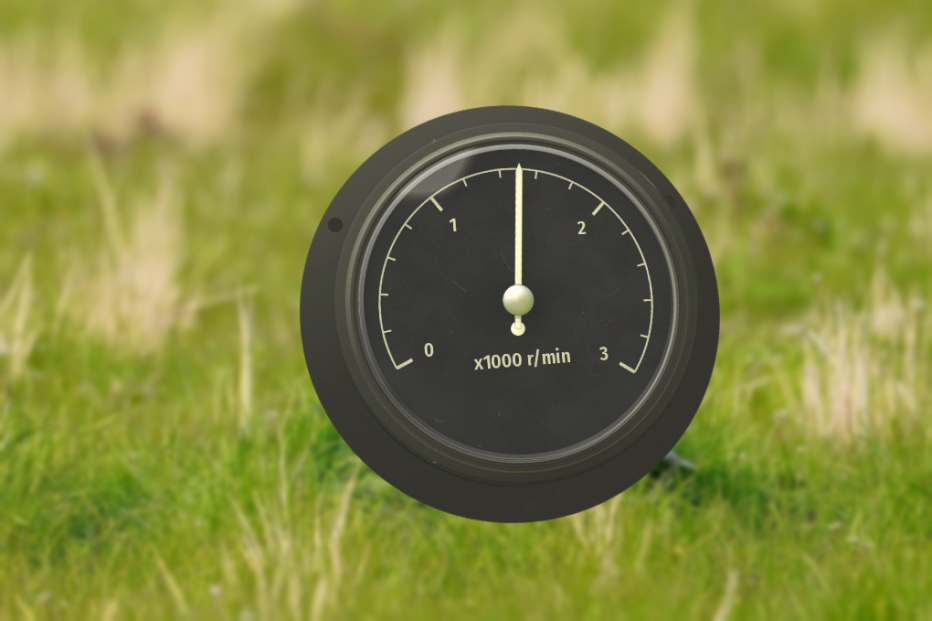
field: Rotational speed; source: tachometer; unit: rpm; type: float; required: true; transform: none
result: 1500 rpm
